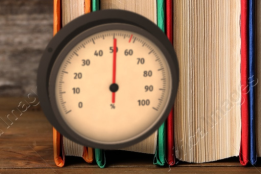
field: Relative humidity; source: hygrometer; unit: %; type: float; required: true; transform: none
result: 50 %
